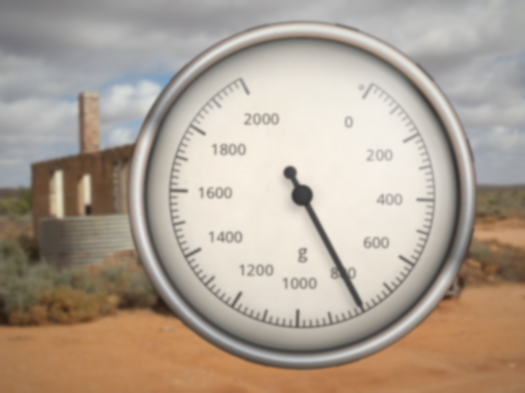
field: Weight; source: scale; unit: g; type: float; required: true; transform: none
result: 800 g
